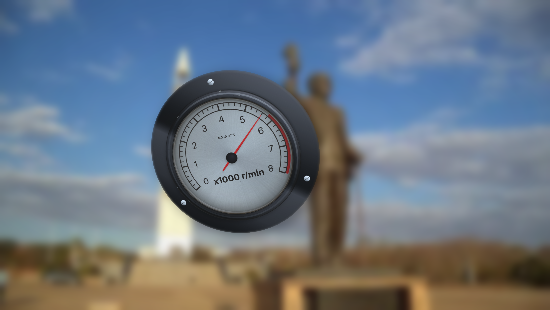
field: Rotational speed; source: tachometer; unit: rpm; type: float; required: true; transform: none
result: 5600 rpm
